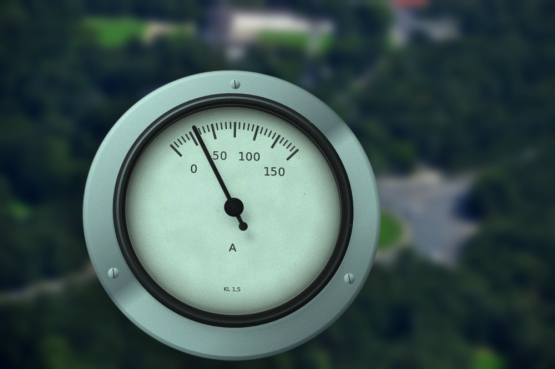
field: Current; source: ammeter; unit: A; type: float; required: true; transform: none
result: 30 A
